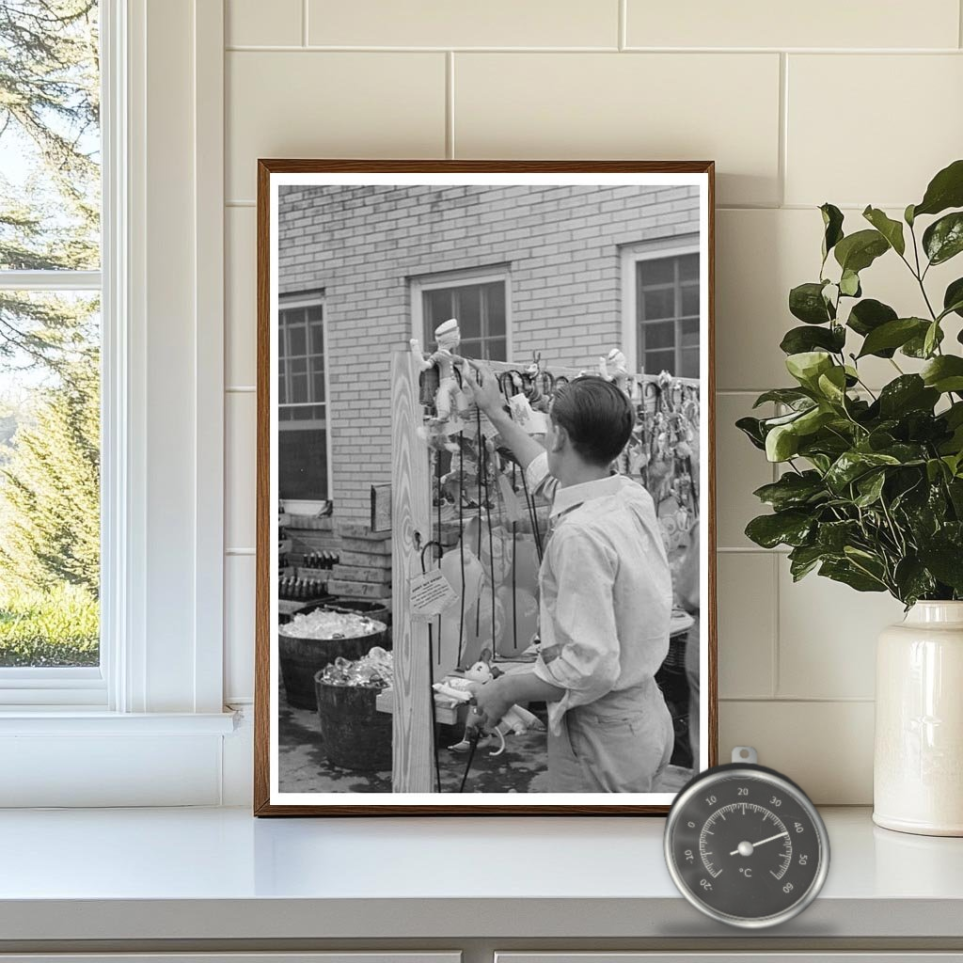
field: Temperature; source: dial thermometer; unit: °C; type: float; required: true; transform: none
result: 40 °C
